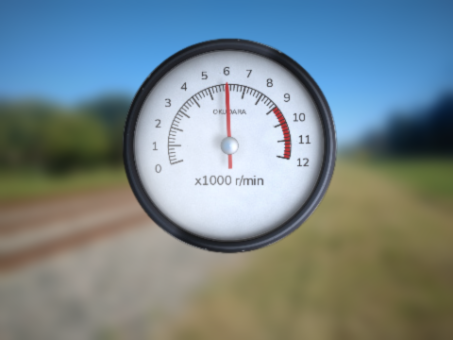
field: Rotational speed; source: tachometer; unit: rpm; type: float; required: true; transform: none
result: 6000 rpm
